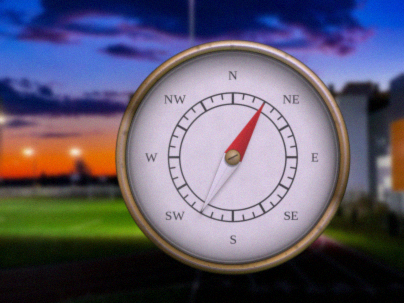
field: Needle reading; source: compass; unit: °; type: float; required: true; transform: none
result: 30 °
